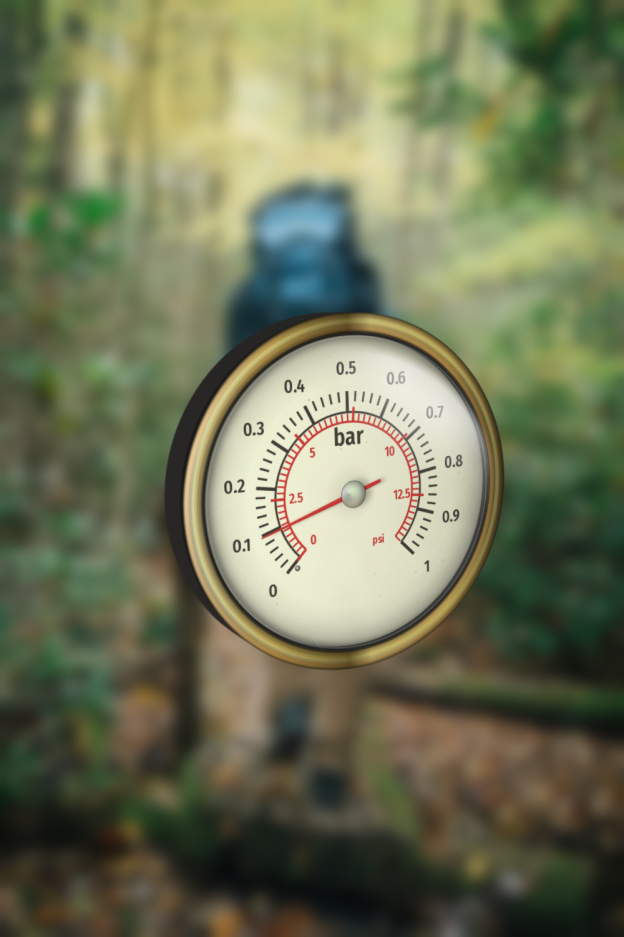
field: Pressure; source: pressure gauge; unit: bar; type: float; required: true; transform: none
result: 0.1 bar
